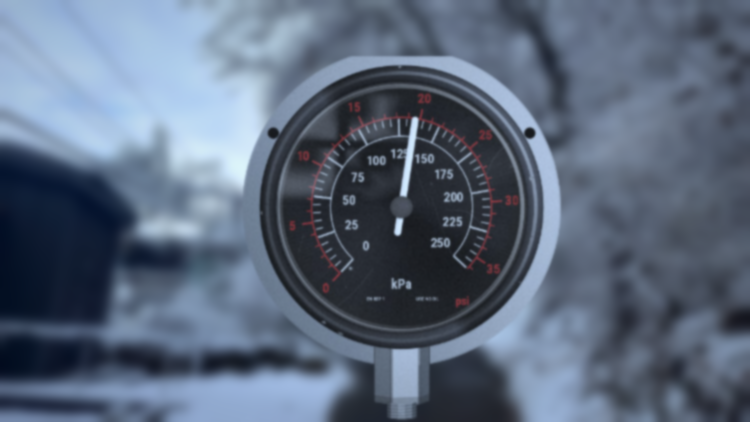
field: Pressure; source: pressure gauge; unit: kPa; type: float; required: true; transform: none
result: 135 kPa
